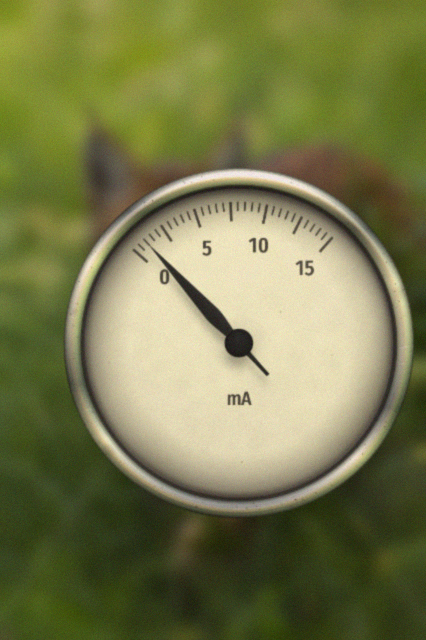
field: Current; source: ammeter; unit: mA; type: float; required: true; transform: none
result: 1 mA
